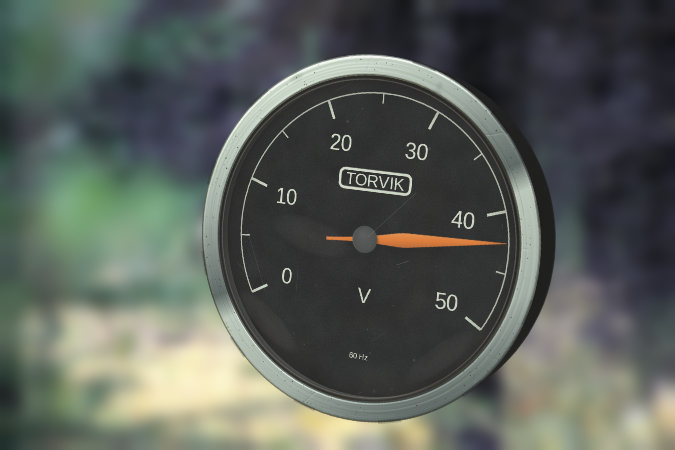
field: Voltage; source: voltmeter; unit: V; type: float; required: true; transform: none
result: 42.5 V
